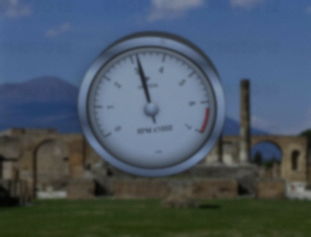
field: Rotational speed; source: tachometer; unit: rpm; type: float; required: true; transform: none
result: 3200 rpm
